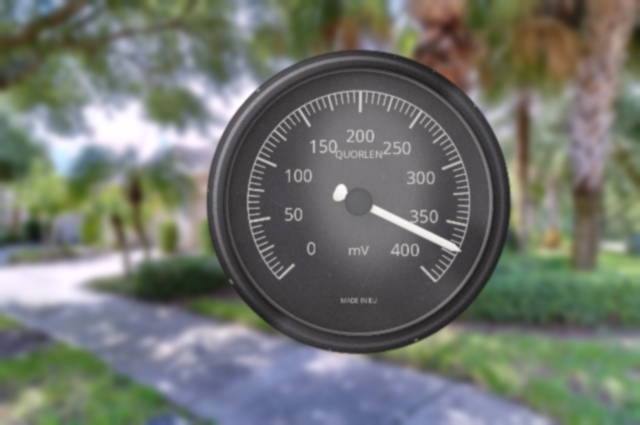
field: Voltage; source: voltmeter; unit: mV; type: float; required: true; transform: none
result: 370 mV
